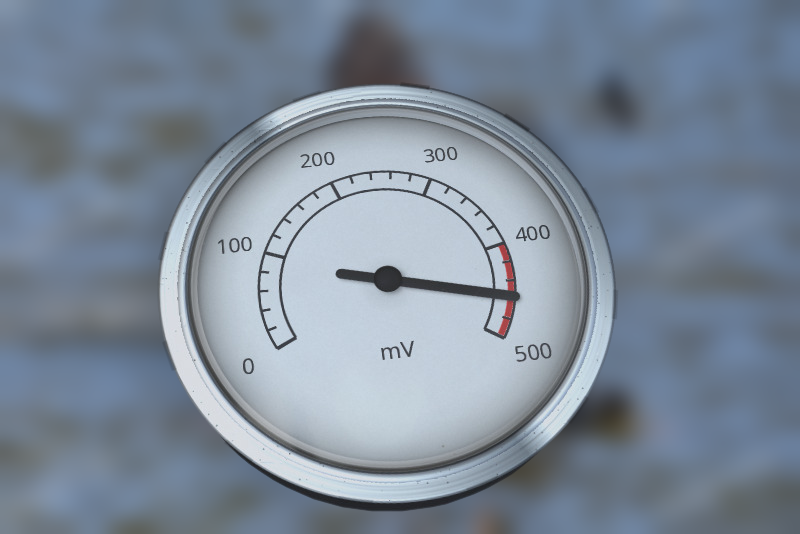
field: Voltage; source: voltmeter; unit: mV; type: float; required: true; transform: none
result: 460 mV
